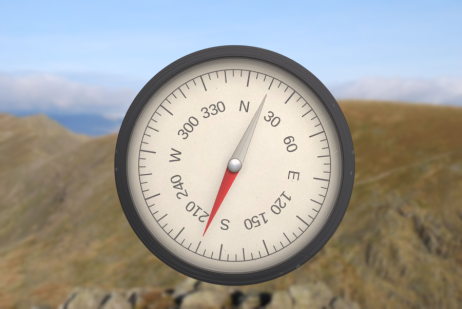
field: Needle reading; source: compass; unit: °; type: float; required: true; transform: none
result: 195 °
